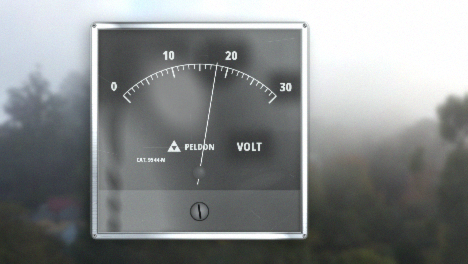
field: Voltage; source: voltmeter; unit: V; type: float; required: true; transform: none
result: 18 V
